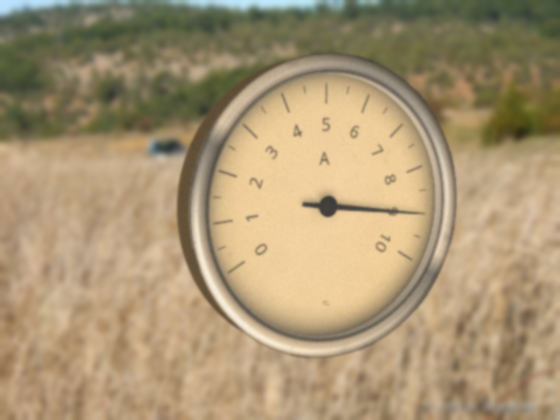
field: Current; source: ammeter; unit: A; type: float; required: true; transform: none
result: 9 A
